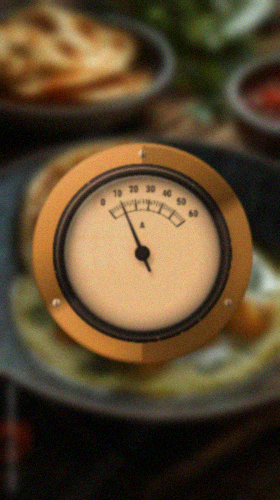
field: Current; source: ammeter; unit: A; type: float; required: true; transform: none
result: 10 A
